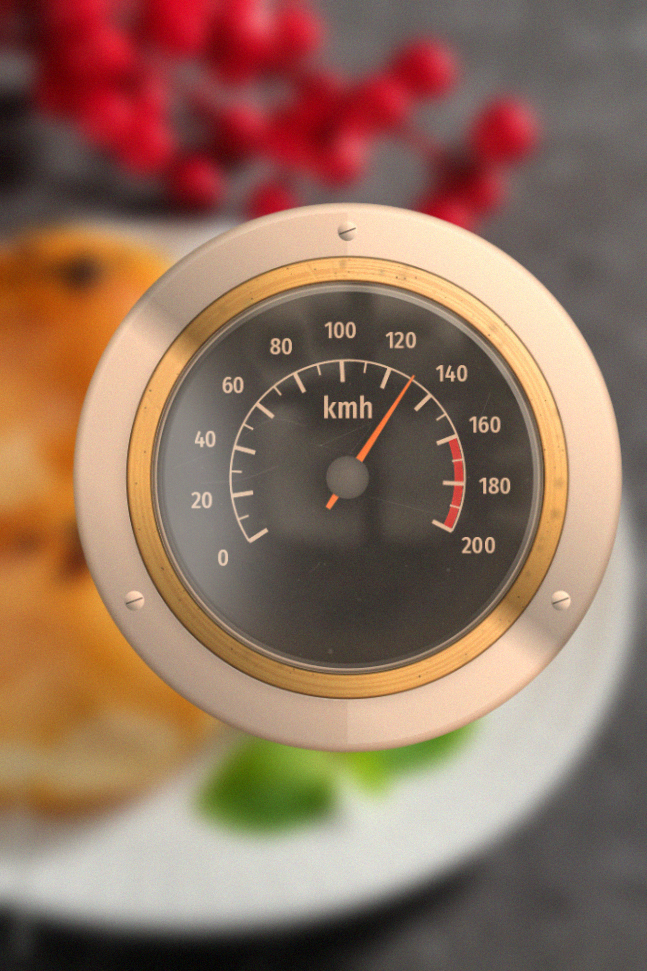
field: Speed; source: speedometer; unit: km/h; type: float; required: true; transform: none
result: 130 km/h
